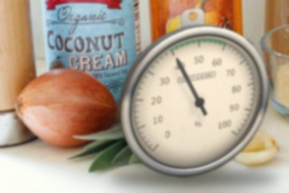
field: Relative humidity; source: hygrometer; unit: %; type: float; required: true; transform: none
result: 40 %
